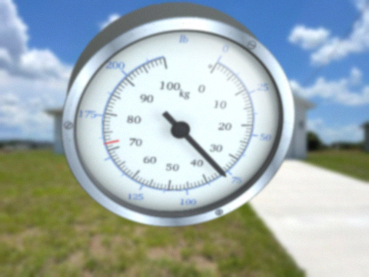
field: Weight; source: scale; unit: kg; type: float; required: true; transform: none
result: 35 kg
